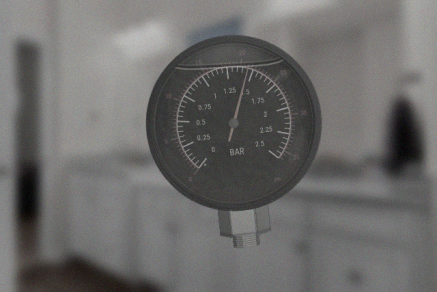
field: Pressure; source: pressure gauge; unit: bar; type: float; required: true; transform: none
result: 1.45 bar
